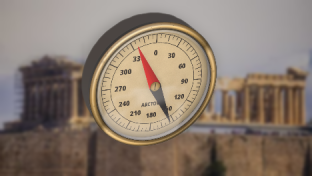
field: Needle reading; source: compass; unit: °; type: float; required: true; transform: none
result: 335 °
